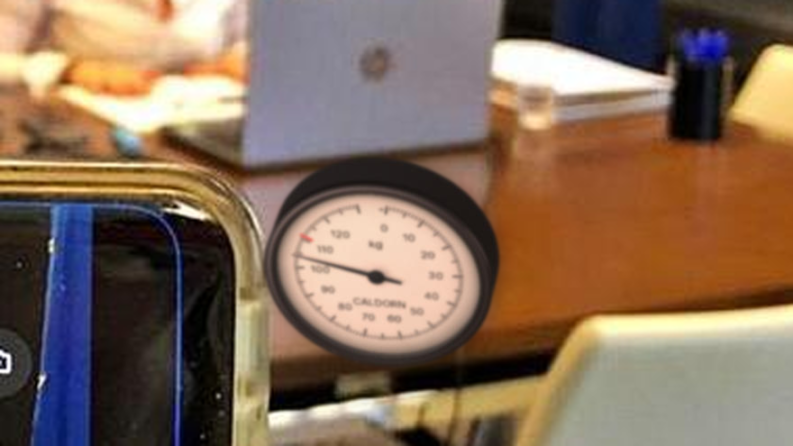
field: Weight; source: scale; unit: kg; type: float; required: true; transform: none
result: 105 kg
